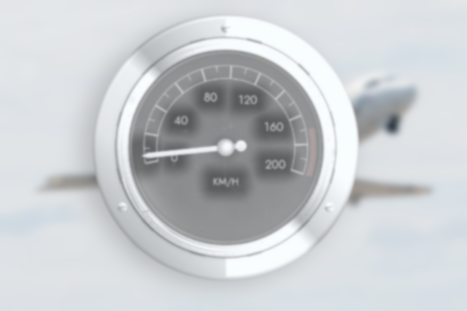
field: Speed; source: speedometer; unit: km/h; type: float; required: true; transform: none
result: 5 km/h
